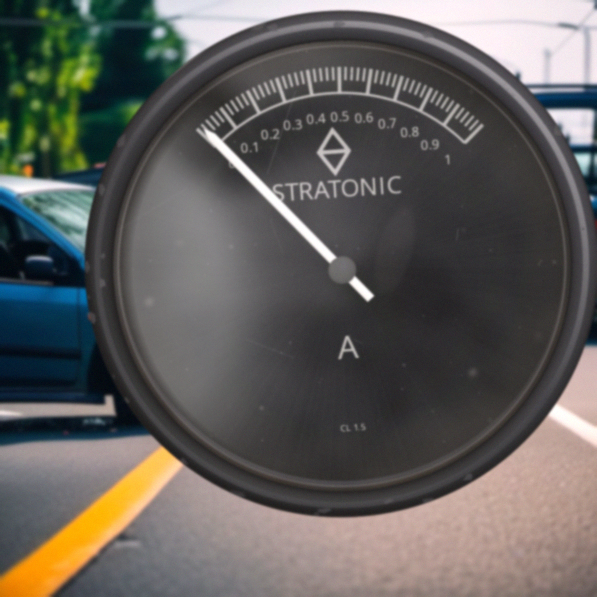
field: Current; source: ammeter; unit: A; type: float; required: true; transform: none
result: 0.02 A
